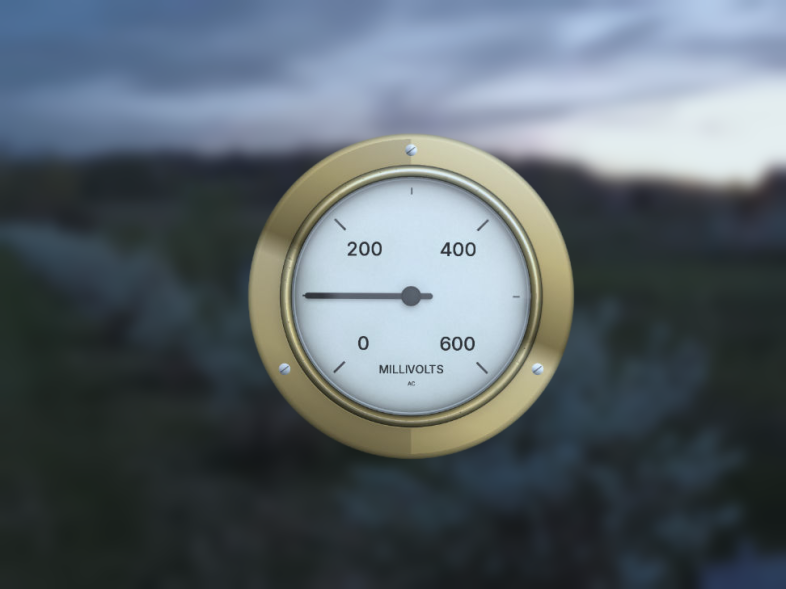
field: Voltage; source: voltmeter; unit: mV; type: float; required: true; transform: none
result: 100 mV
